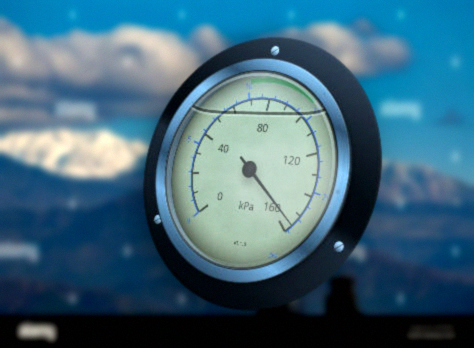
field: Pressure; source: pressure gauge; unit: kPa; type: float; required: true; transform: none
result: 155 kPa
